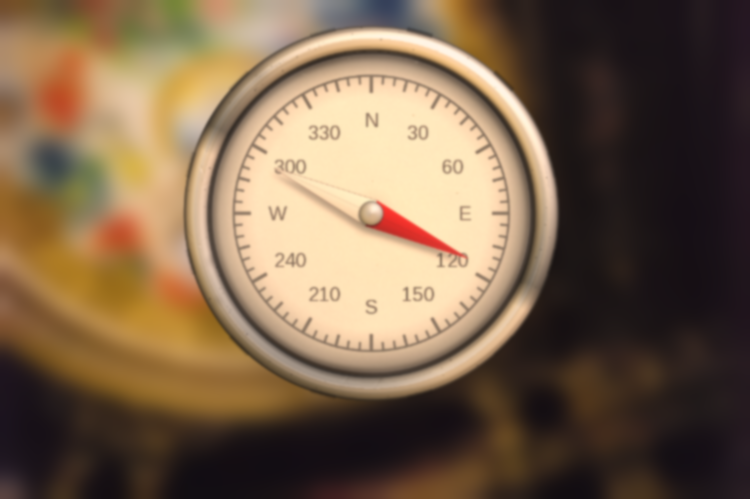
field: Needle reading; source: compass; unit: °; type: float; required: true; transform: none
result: 115 °
